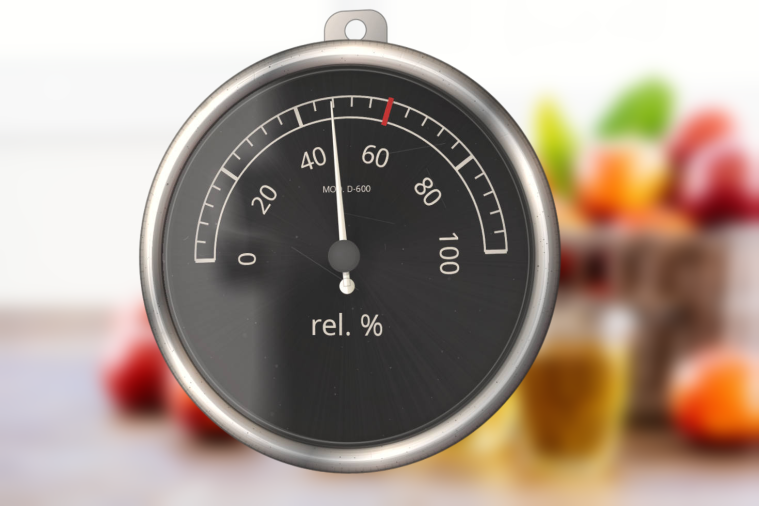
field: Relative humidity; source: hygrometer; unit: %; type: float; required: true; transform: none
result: 48 %
